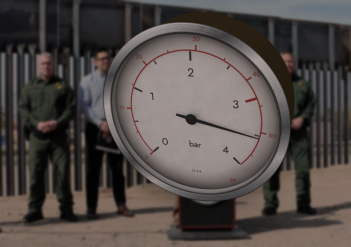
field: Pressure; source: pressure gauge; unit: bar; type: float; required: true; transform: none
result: 3.5 bar
